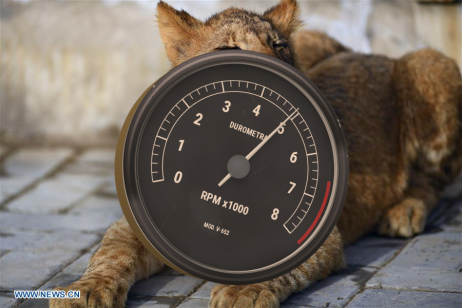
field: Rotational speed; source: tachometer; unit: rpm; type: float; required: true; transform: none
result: 4900 rpm
